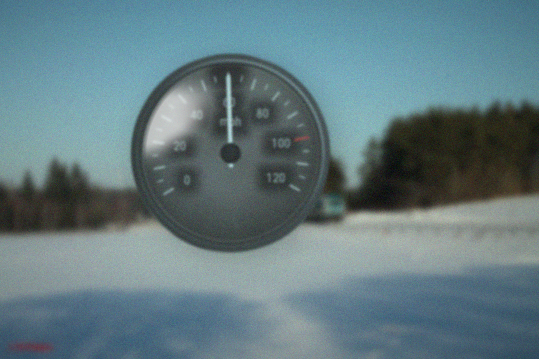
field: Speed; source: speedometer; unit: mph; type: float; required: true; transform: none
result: 60 mph
